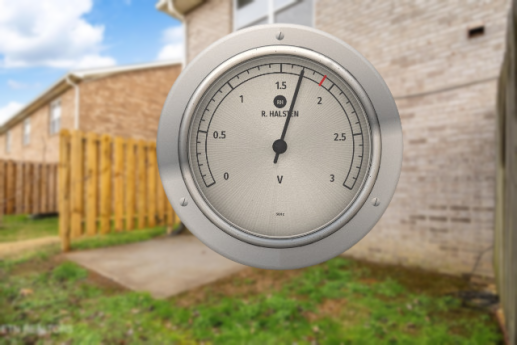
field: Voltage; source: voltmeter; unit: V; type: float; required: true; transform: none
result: 1.7 V
